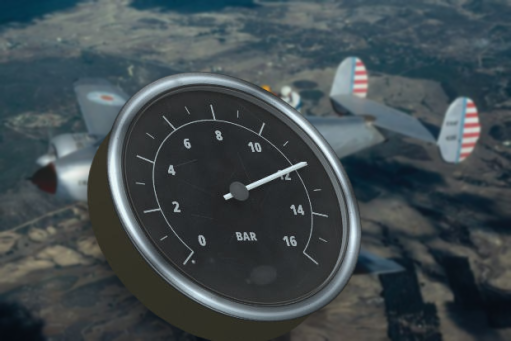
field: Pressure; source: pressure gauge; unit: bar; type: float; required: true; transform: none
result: 12 bar
